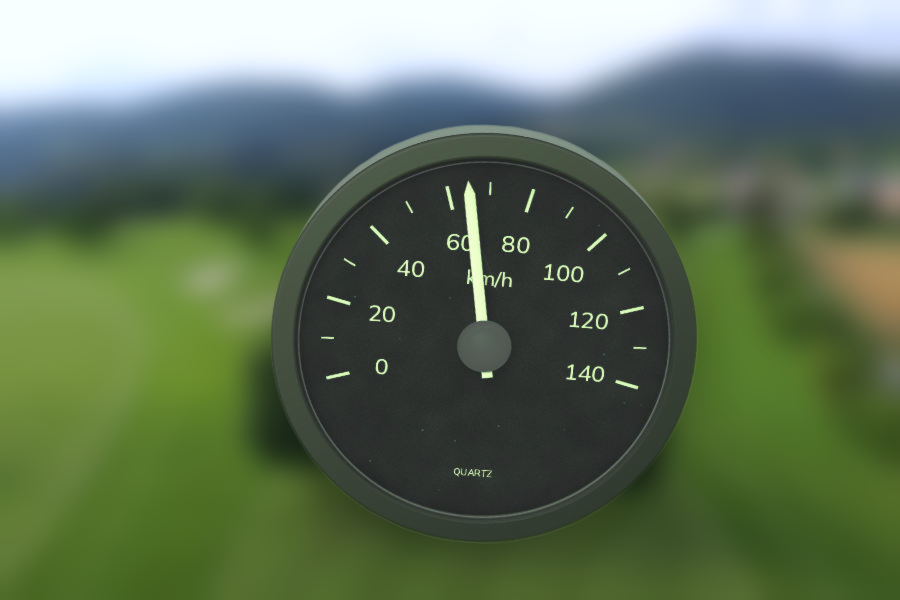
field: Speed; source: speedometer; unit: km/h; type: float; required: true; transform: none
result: 65 km/h
